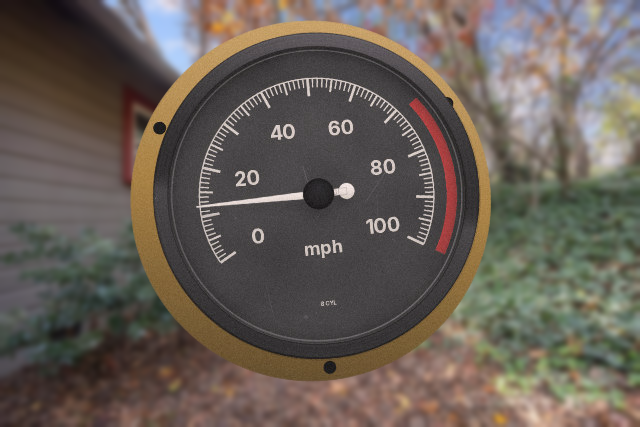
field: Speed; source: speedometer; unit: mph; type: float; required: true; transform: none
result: 12 mph
